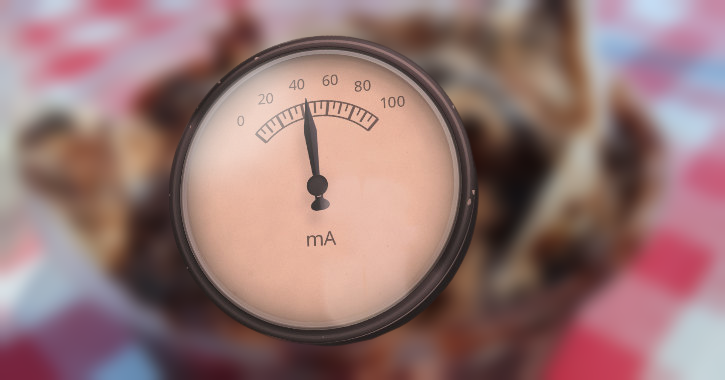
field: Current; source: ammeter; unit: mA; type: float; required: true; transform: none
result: 45 mA
